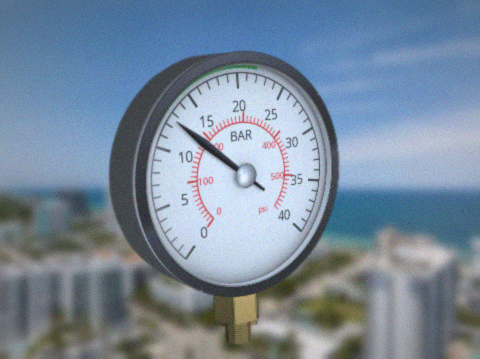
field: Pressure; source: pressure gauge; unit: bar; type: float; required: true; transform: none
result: 12.5 bar
